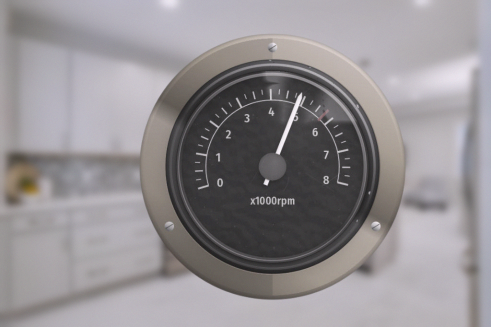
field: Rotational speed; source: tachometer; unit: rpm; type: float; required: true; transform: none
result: 4875 rpm
